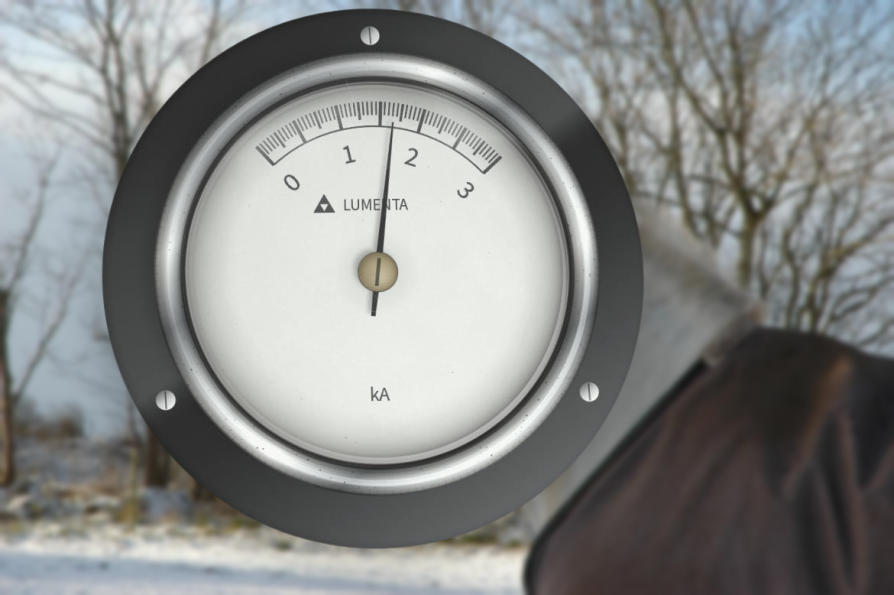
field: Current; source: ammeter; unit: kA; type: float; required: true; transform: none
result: 1.65 kA
